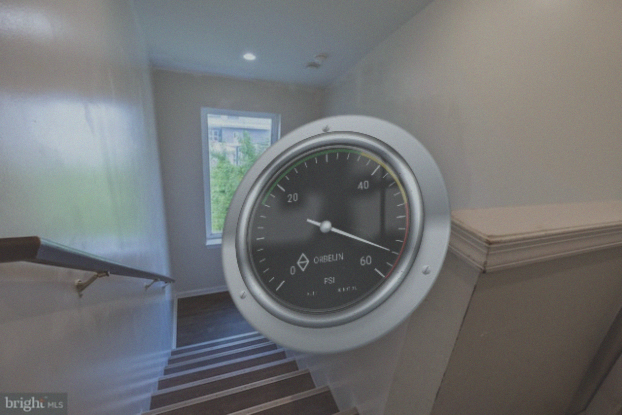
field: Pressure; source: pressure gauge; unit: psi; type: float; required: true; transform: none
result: 56 psi
